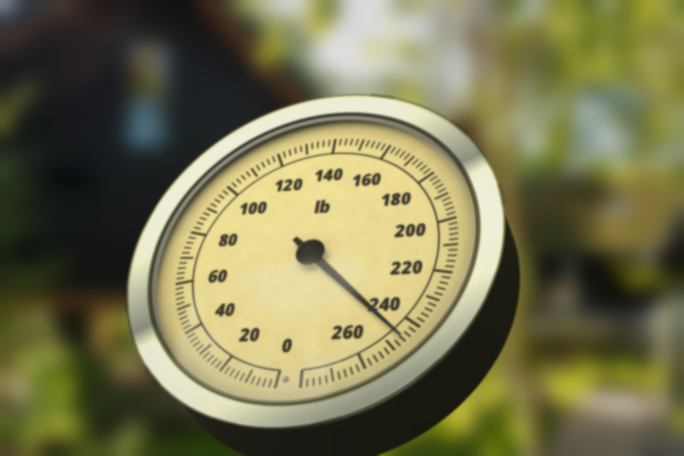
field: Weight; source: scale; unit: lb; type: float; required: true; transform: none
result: 246 lb
